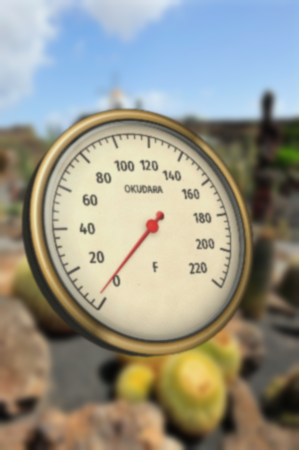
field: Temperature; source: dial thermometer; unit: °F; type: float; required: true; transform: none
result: 4 °F
